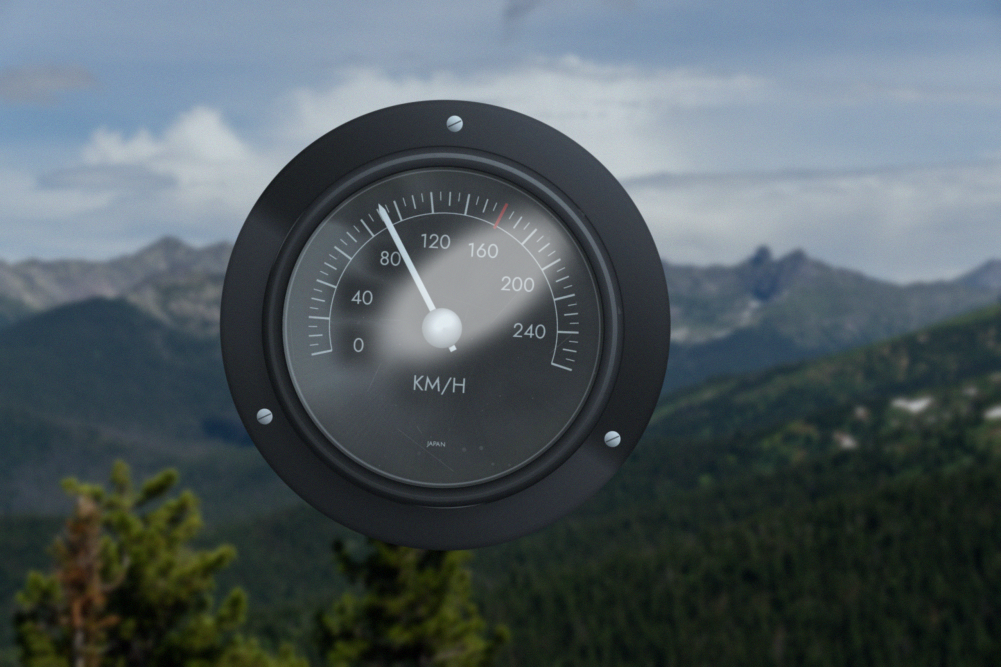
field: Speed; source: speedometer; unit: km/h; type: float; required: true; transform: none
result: 92.5 km/h
